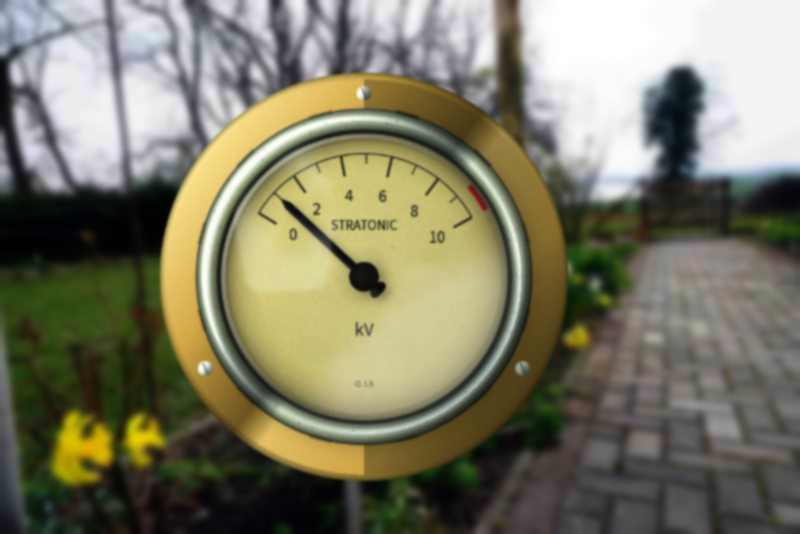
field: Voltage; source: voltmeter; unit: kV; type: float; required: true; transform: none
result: 1 kV
